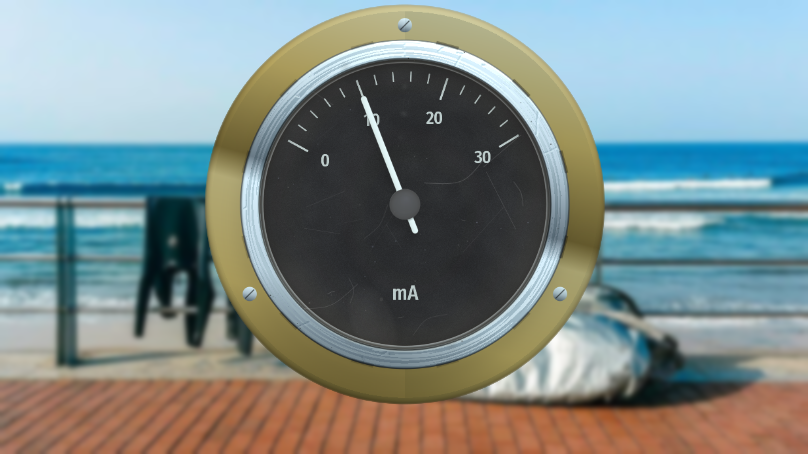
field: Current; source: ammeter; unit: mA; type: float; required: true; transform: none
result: 10 mA
